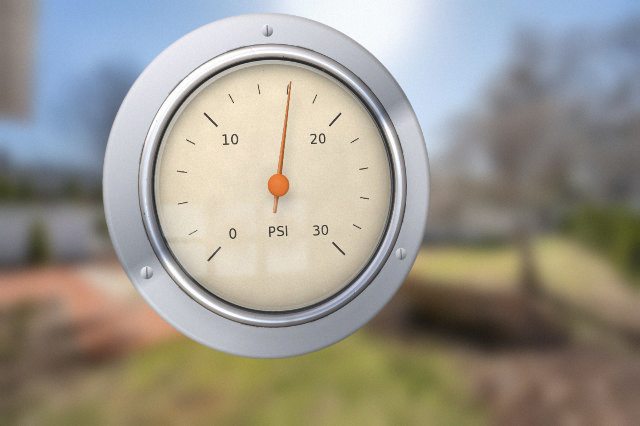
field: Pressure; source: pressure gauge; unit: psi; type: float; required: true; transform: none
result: 16 psi
